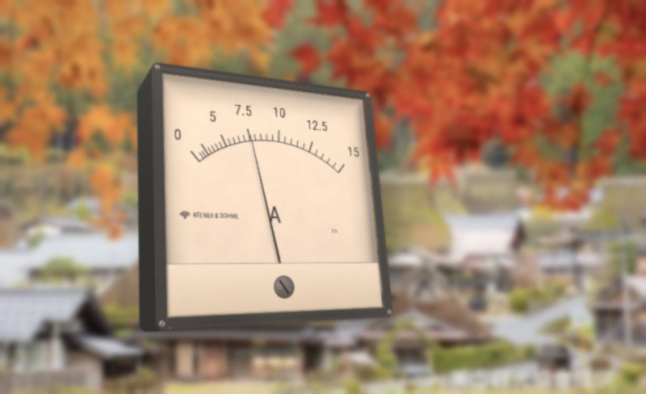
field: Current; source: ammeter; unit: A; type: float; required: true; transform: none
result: 7.5 A
